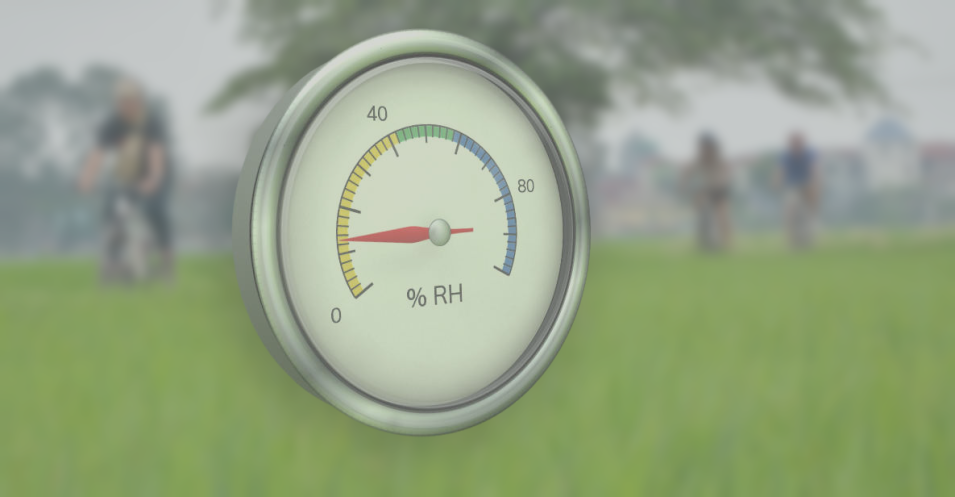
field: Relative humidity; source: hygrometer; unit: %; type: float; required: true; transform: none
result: 13 %
